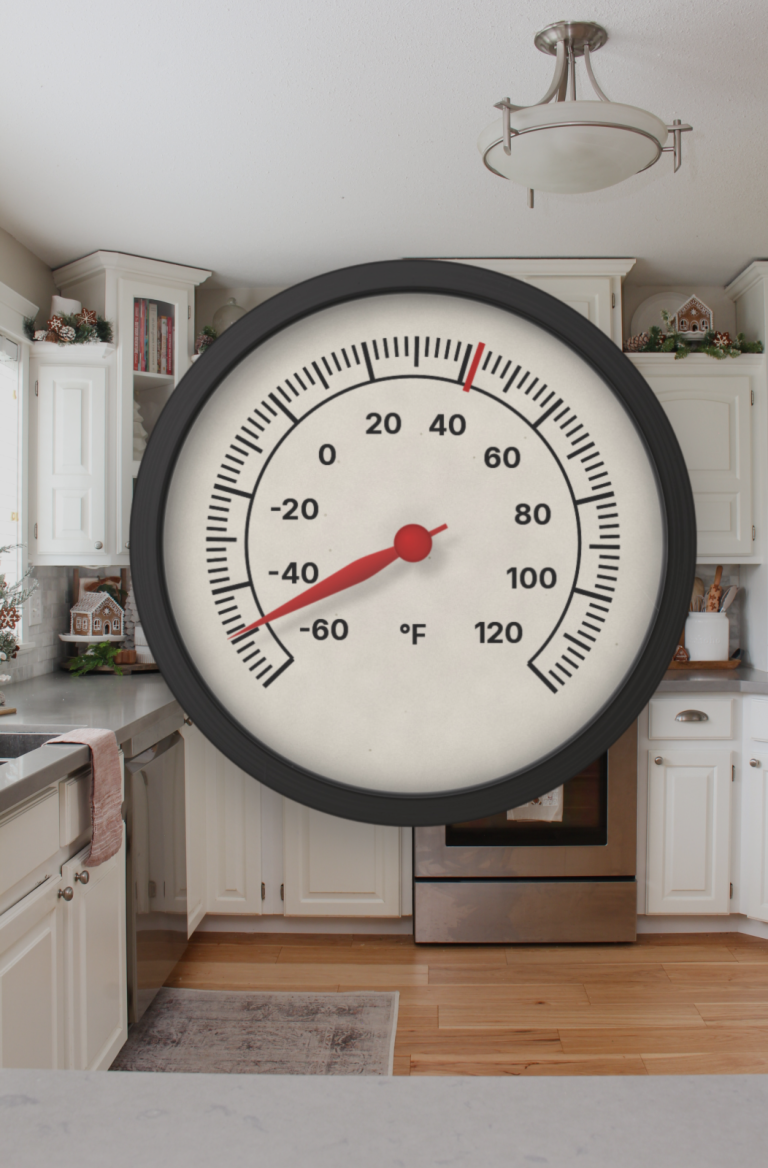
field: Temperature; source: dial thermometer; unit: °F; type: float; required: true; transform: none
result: -49 °F
